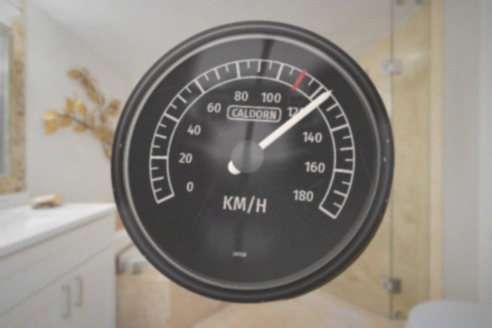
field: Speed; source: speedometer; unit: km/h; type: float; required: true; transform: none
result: 125 km/h
